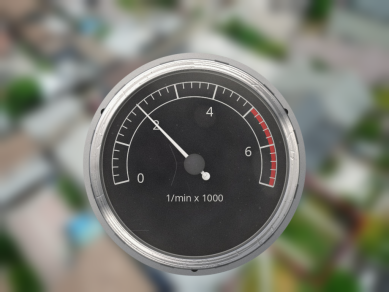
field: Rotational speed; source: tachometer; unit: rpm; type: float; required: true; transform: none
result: 2000 rpm
